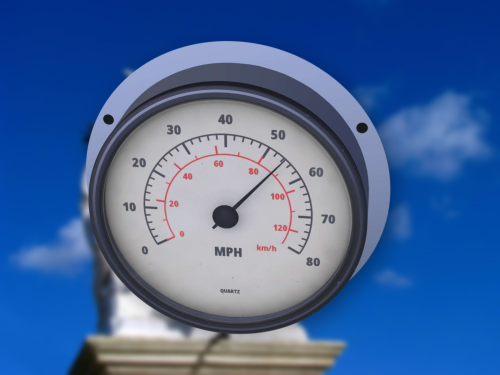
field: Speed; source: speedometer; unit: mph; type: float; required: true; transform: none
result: 54 mph
